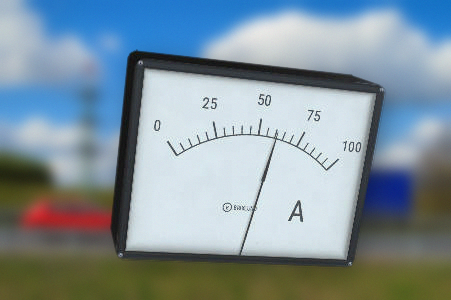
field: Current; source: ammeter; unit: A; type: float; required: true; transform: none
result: 60 A
